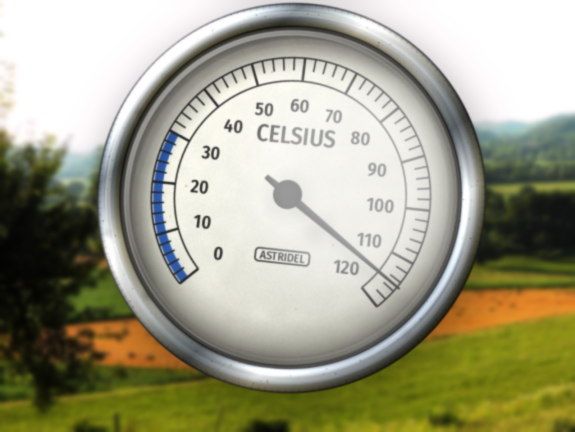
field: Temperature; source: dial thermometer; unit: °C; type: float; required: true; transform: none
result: 115 °C
